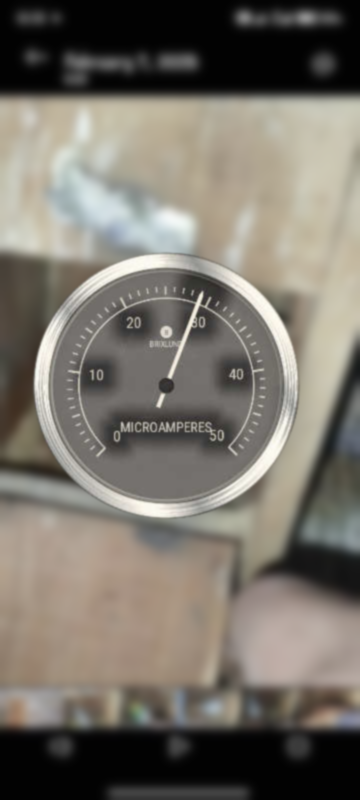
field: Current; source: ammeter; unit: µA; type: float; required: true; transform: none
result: 29 µA
